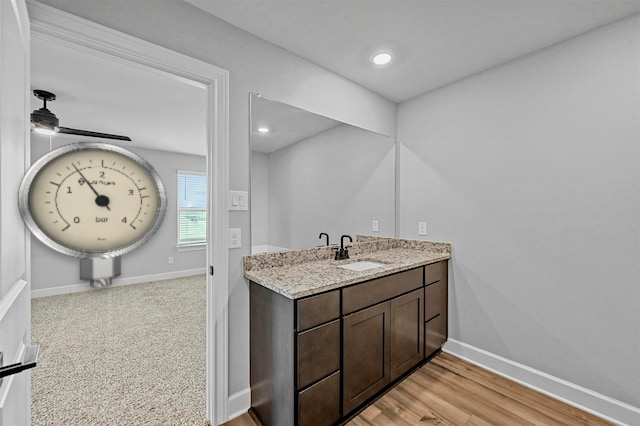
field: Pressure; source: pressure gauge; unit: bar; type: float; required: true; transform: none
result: 1.5 bar
